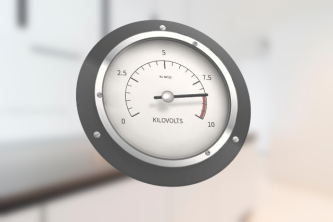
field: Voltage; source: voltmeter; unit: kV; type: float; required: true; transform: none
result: 8.5 kV
